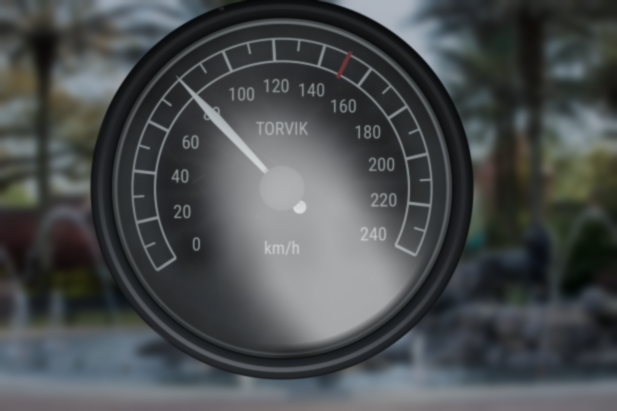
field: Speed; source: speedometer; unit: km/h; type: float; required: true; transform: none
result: 80 km/h
